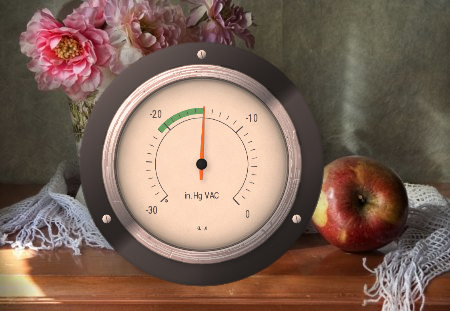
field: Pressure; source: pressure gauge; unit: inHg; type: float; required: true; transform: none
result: -15 inHg
